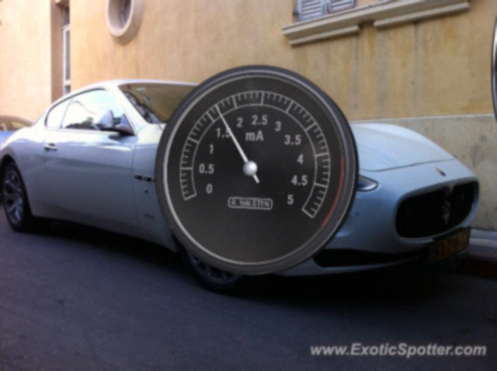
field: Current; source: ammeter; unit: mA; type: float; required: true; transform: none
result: 1.7 mA
